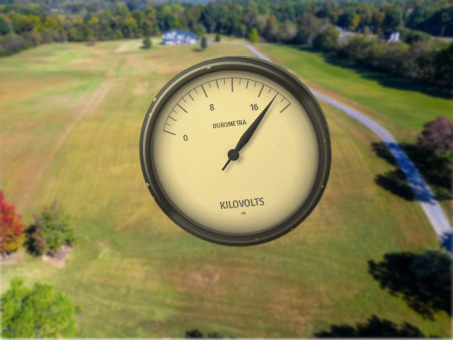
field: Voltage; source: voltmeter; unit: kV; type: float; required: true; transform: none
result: 18 kV
